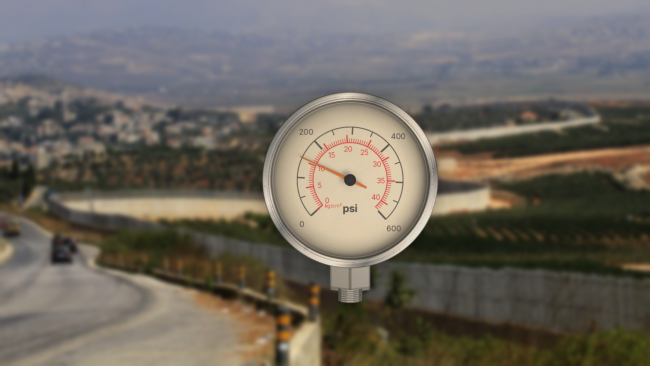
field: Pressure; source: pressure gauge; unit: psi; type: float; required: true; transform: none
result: 150 psi
